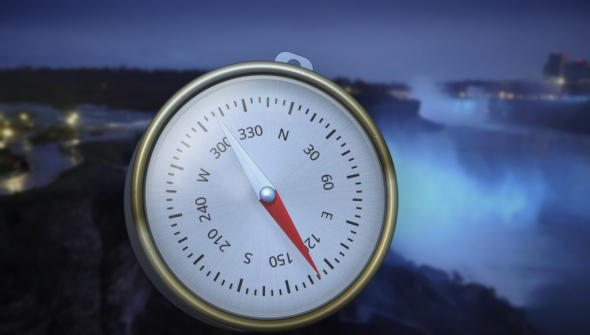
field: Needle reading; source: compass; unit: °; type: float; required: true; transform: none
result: 130 °
